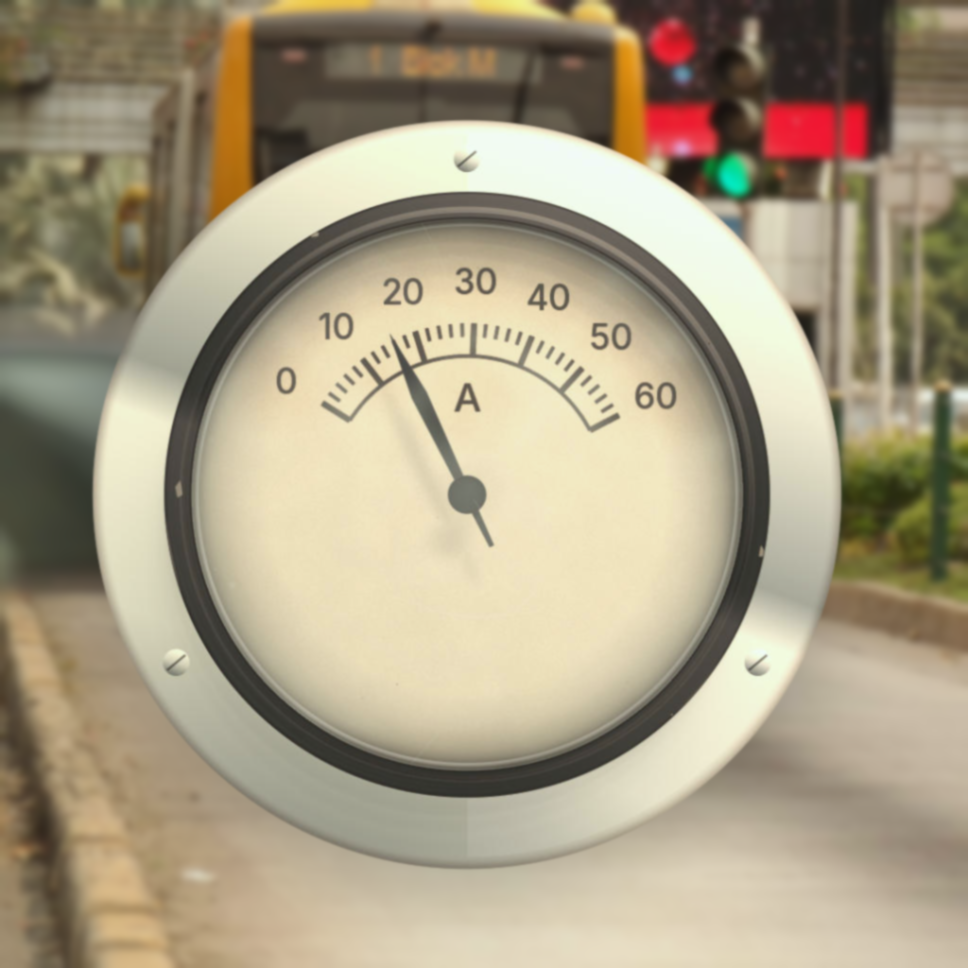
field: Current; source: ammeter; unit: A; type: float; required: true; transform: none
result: 16 A
